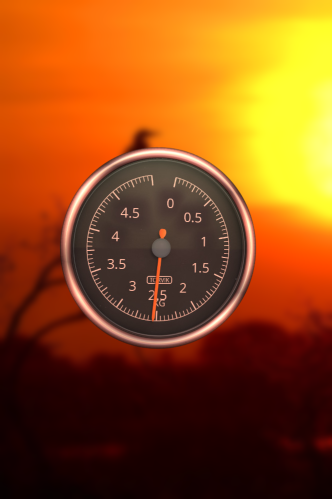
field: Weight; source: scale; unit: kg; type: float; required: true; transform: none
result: 2.55 kg
